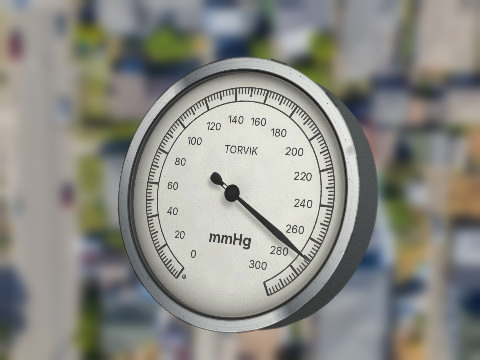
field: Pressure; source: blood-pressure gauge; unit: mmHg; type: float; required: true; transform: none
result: 270 mmHg
